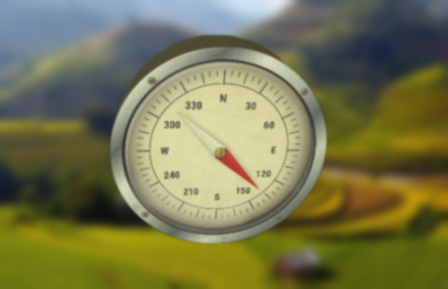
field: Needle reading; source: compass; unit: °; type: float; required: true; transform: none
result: 135 °
